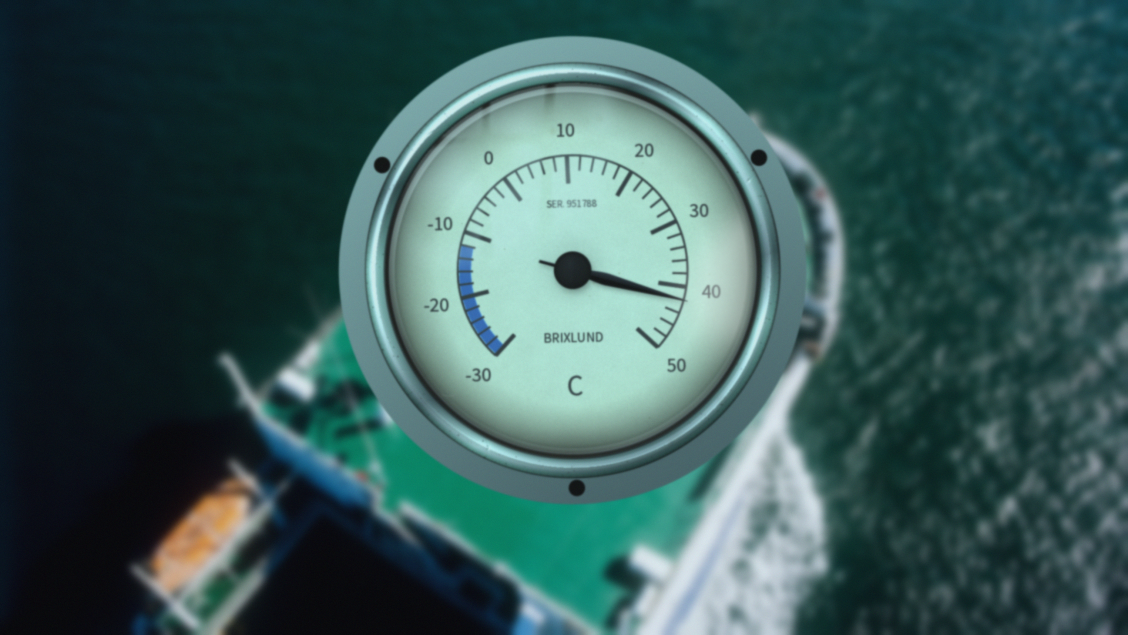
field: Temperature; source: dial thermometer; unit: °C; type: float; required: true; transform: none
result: 42 °C
